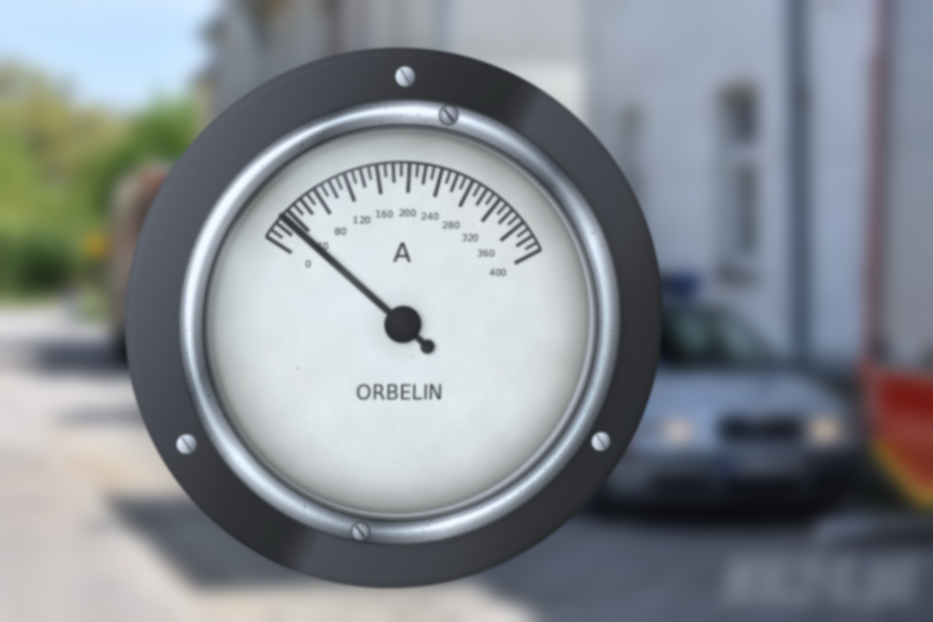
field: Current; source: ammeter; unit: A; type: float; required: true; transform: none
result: 30 A
